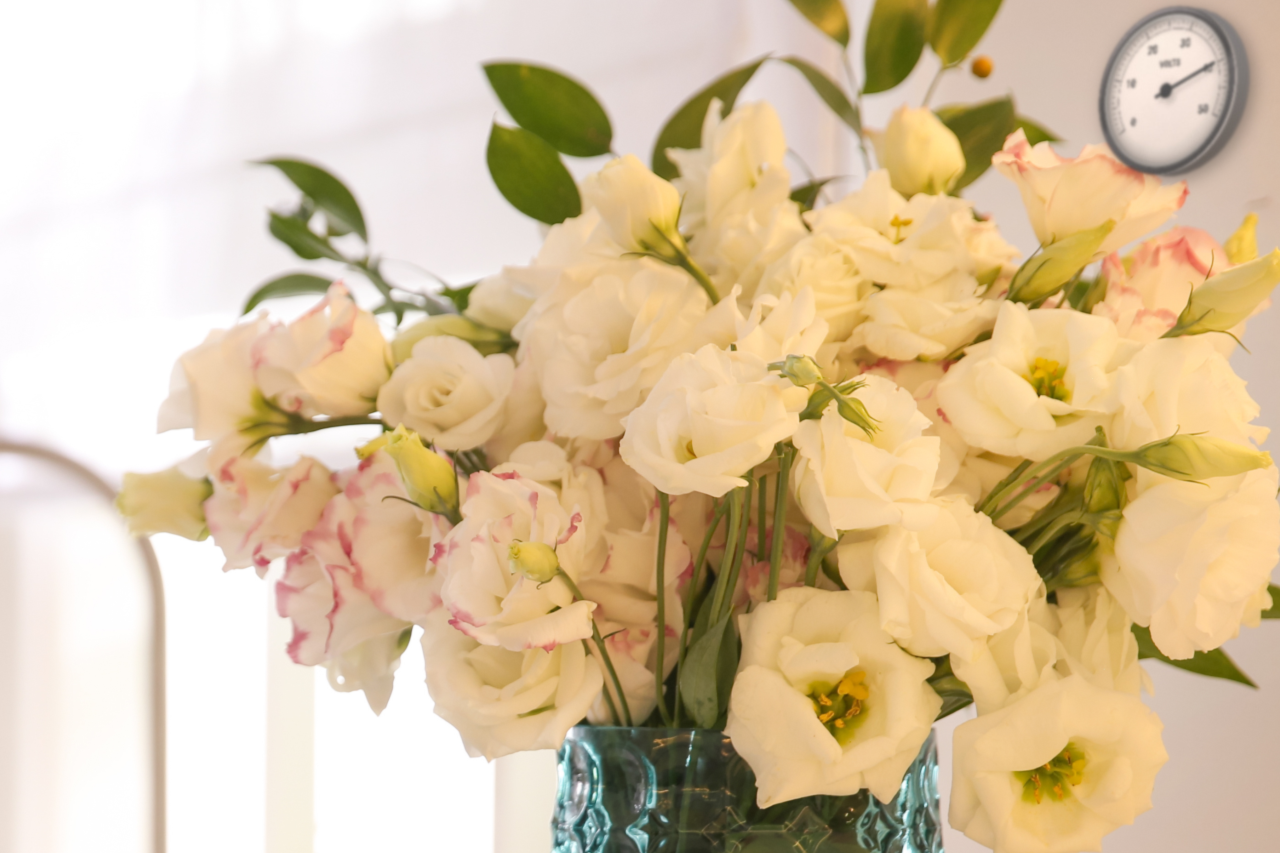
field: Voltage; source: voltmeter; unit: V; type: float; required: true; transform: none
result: 40 V
